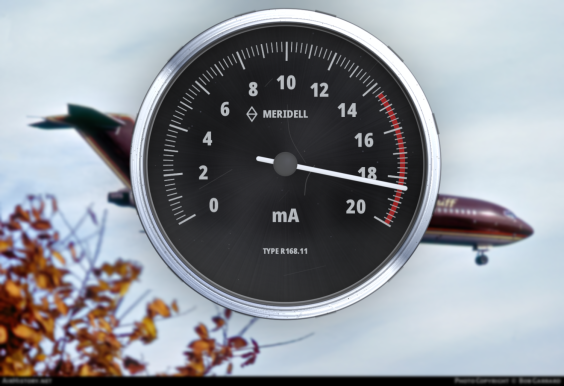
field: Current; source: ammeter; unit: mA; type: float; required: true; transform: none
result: 18.4 mA
